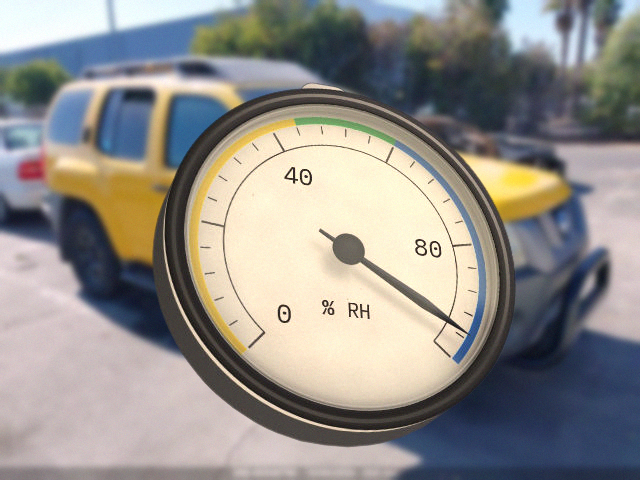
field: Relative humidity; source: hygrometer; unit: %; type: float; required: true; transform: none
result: 96 %
